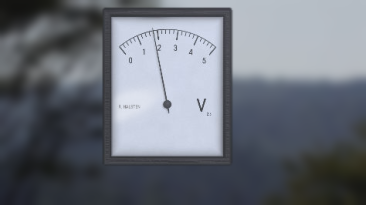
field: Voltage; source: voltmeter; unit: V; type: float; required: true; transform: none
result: 1.8 V
